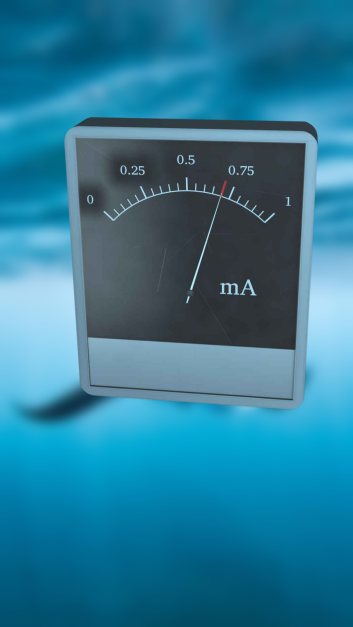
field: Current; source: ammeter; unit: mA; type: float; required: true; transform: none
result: 0.7 mA
